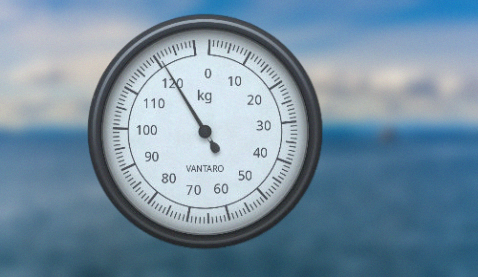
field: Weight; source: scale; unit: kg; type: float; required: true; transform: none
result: 121 kg
